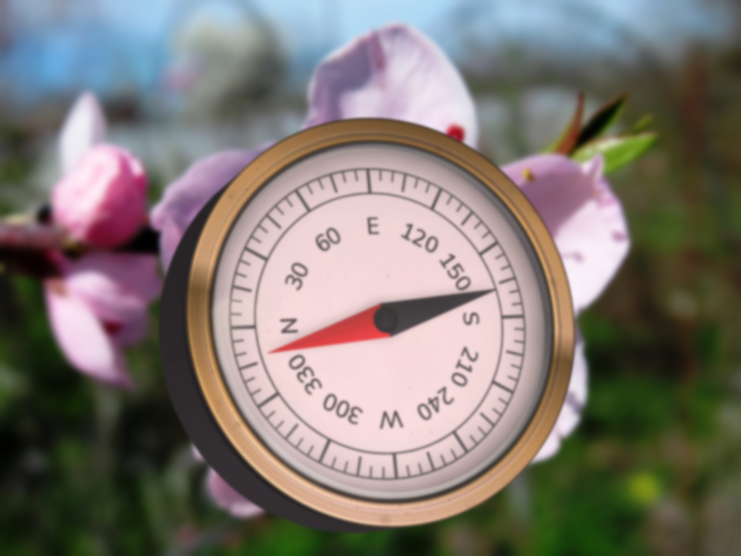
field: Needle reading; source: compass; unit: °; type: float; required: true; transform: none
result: 347.5 °
